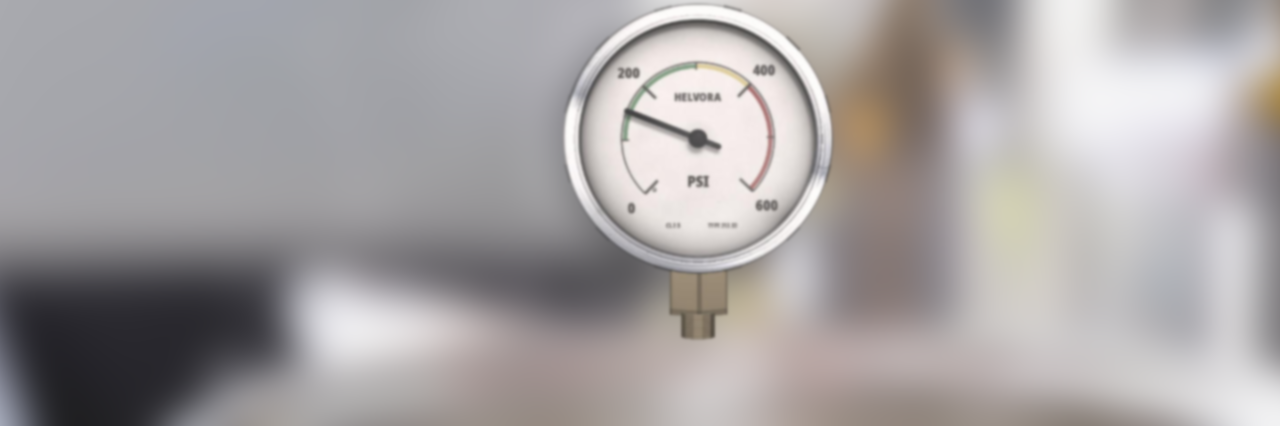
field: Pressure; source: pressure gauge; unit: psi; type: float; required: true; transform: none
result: 150 psi
